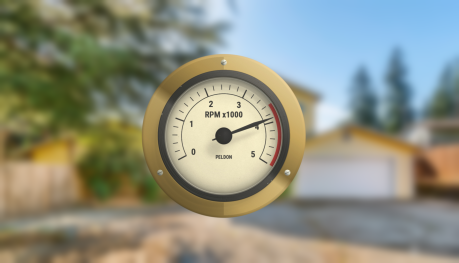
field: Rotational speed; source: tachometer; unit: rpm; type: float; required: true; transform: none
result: 3900 rpm
